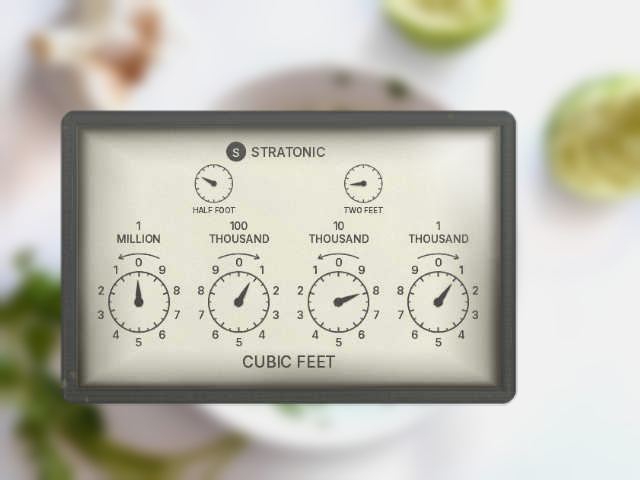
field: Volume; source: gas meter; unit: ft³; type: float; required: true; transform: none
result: 8100 ft³
